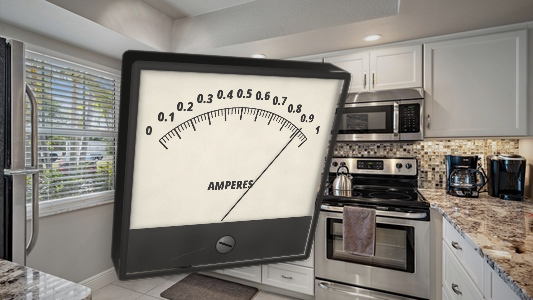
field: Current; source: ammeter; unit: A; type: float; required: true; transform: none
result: 0.9 A
